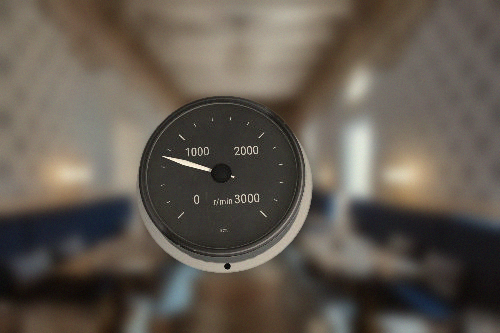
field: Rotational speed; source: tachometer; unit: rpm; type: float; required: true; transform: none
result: 700 rpm
